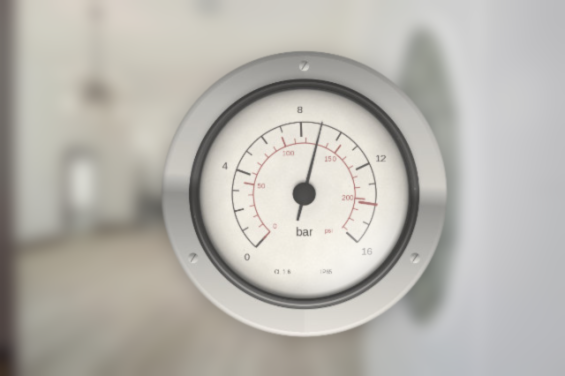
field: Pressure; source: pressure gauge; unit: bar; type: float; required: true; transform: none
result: 9 bar
